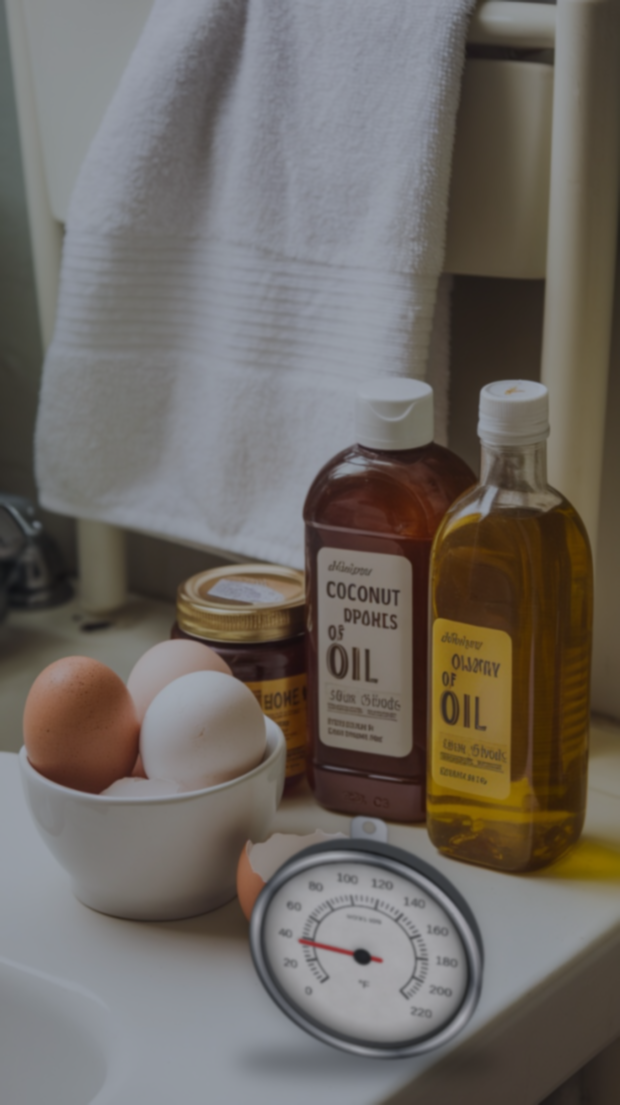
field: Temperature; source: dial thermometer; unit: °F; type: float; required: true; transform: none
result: 40 °F
